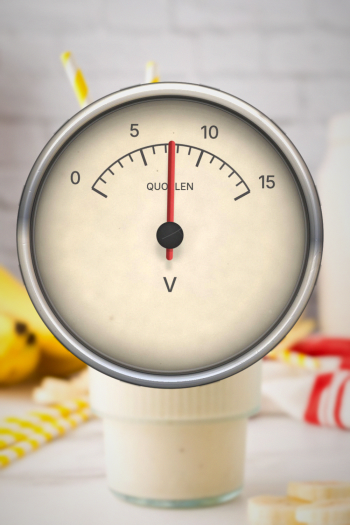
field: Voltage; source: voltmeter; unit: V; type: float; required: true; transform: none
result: 7.5 V
